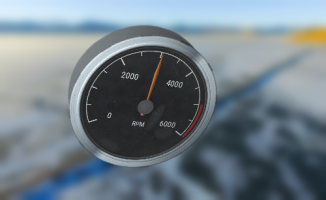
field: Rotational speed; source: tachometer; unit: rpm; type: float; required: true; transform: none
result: 3000 rpm
